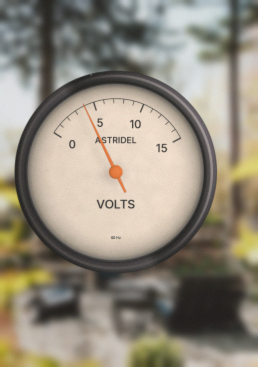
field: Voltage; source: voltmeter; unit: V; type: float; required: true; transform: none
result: 4 V
